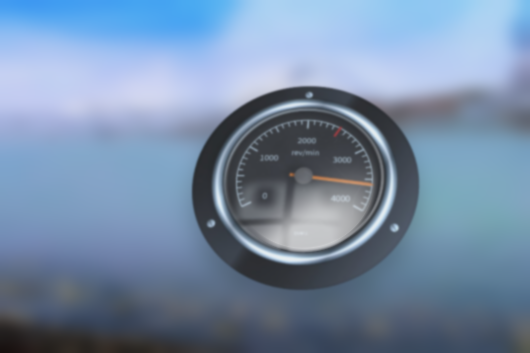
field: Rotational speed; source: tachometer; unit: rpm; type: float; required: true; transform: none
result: 3600 rpm
